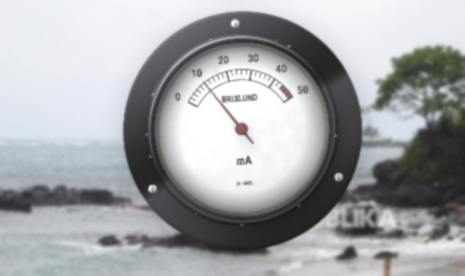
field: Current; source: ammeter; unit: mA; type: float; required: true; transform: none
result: 10 mA
